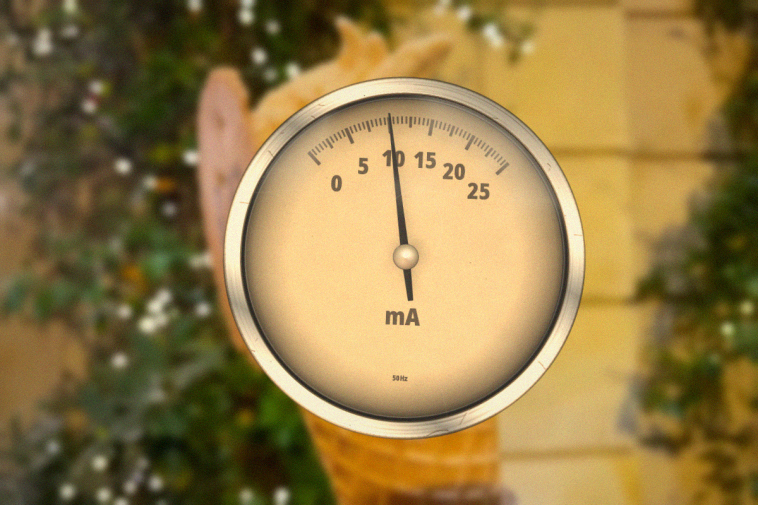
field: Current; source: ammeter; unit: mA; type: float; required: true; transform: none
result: 10 mA
